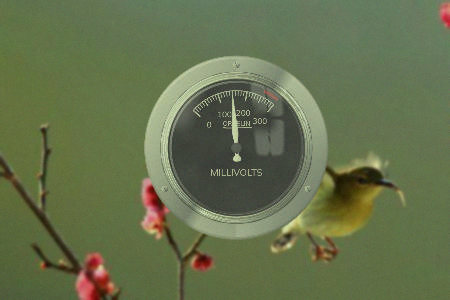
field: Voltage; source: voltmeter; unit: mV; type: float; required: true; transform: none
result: 150 mV
